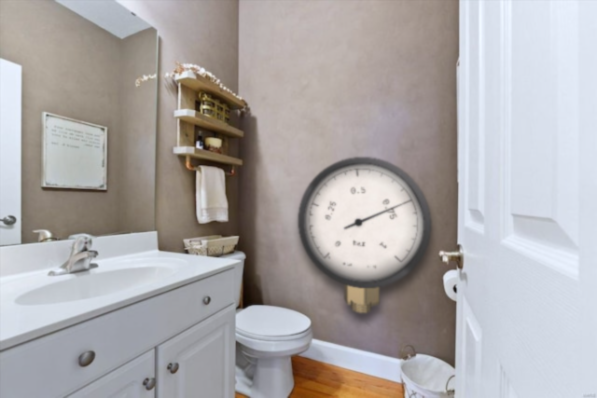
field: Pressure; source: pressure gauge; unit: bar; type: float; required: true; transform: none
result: 0.75 bar
